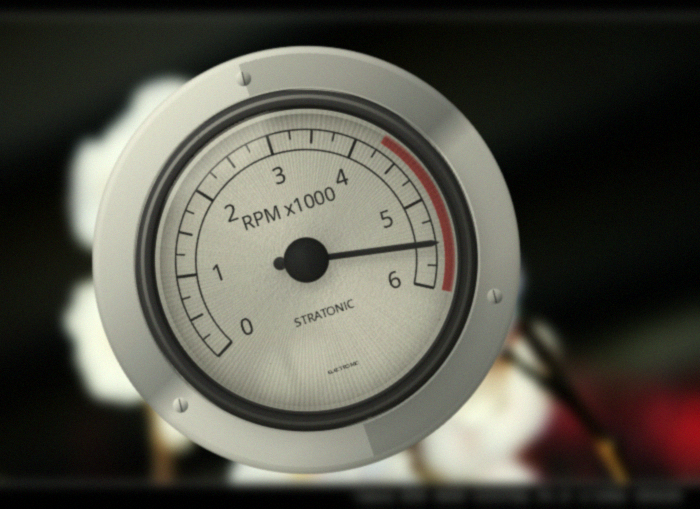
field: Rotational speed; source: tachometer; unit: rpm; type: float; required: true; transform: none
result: 5500 rpm
